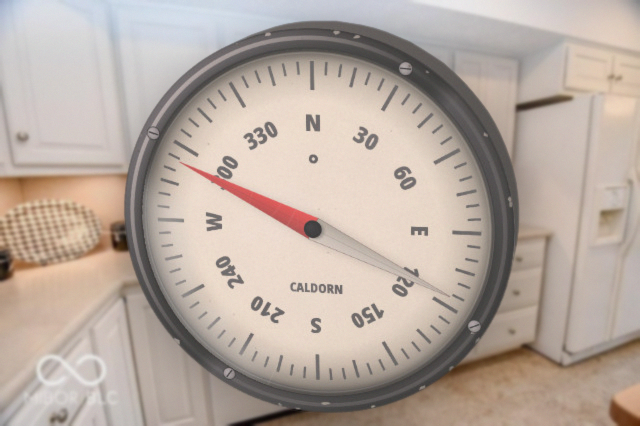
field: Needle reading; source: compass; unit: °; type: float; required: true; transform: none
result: 295 °
